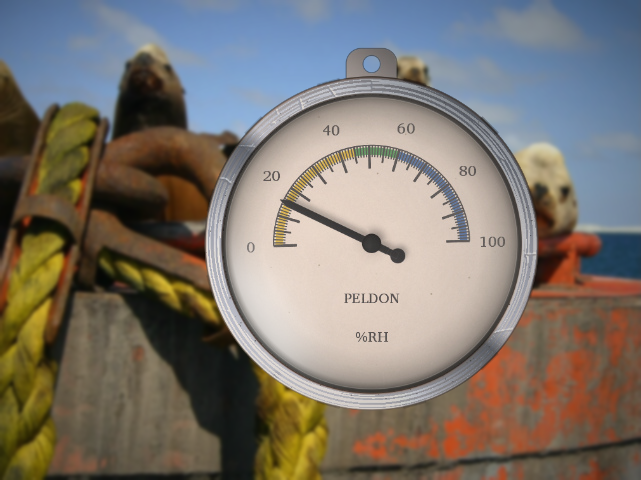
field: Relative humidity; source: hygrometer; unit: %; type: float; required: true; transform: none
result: 15 %
